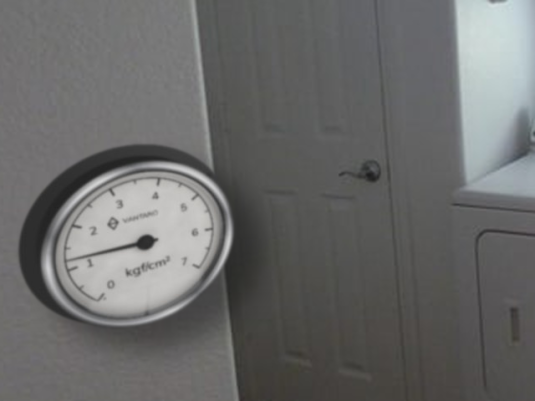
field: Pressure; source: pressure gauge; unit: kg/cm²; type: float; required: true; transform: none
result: 1.25 kg/cm²
